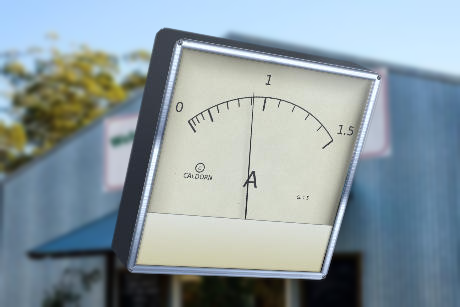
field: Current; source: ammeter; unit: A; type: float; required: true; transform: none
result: 0.9 A
